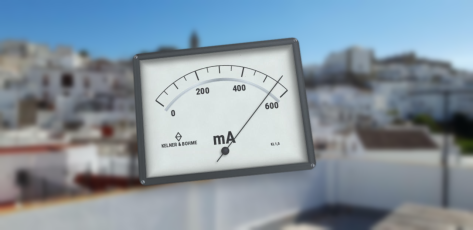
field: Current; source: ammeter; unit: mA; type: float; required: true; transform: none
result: 550 mA
